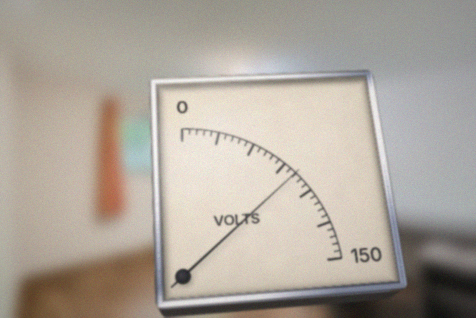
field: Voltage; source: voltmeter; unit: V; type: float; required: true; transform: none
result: 85 V
